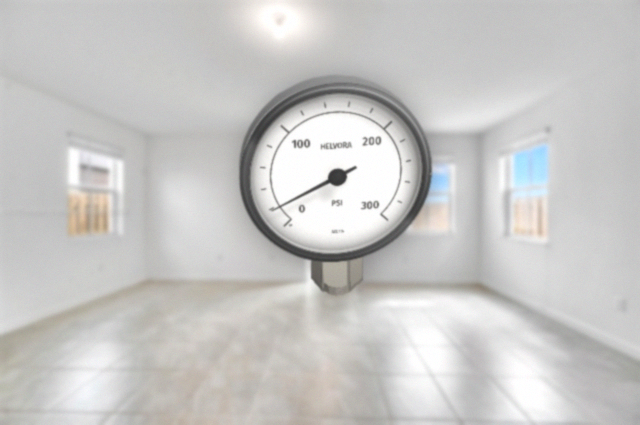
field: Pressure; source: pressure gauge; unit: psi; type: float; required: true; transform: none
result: 20 psi
